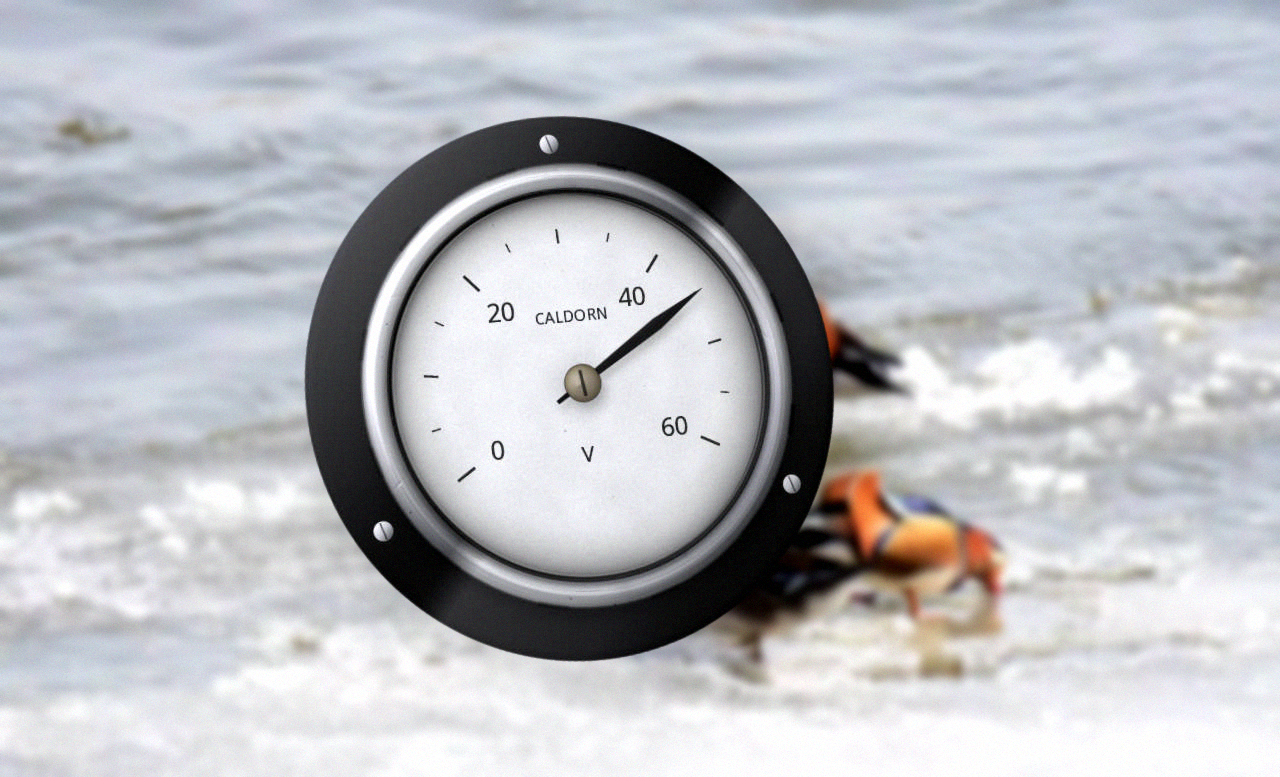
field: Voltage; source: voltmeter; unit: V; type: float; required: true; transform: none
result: 45 V
